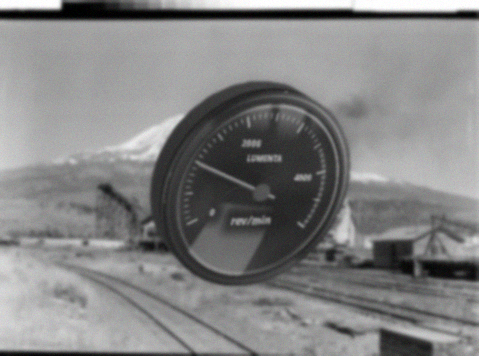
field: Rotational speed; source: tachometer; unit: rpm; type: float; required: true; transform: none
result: 1000 rpm
